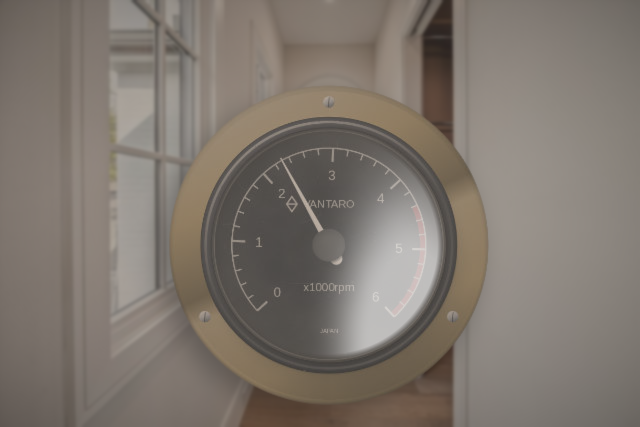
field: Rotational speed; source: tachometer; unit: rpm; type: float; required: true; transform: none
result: 2300 rpm
